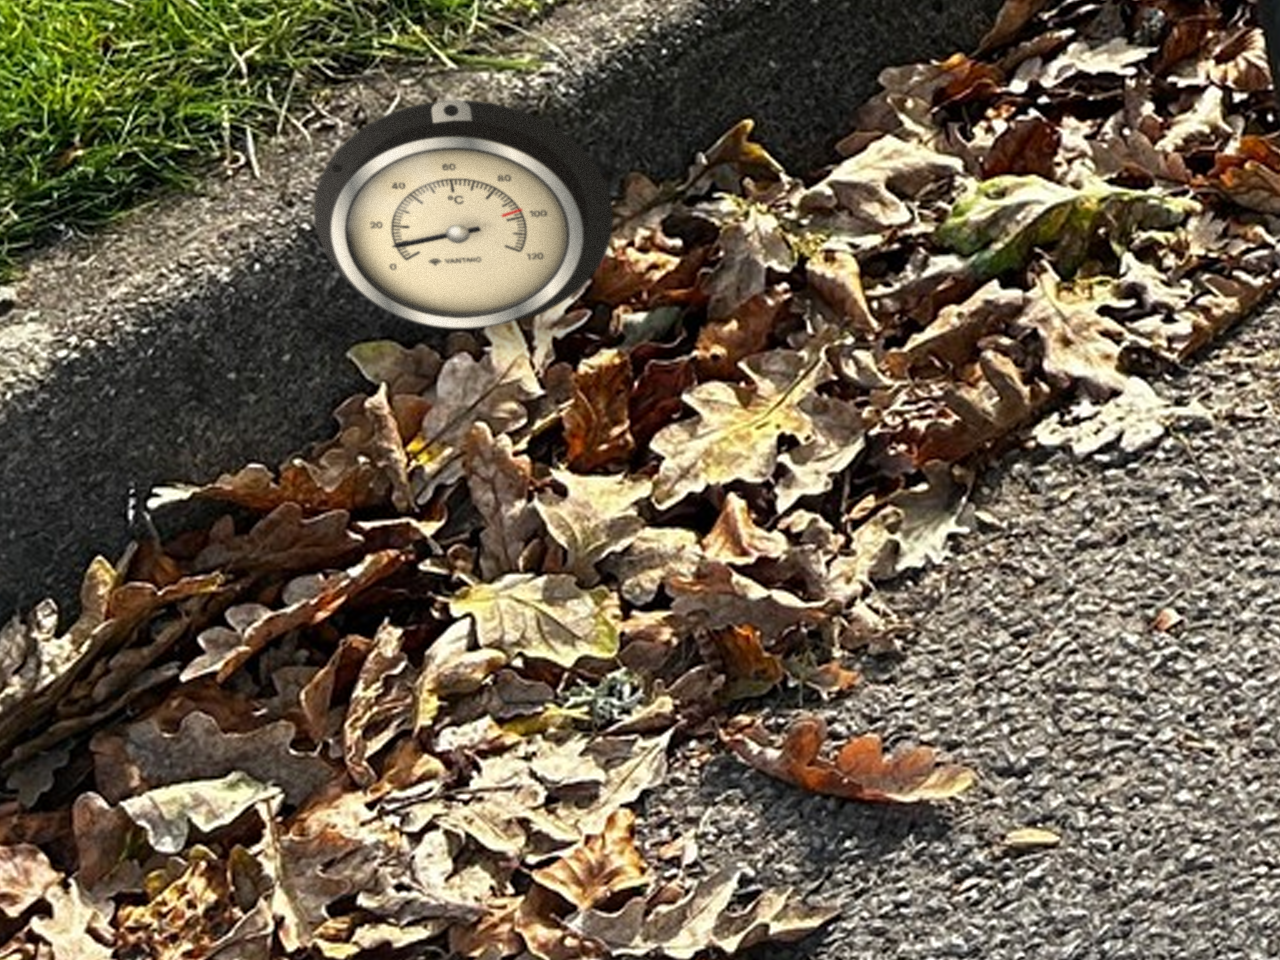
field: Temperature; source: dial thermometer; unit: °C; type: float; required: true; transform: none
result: 10 °C
